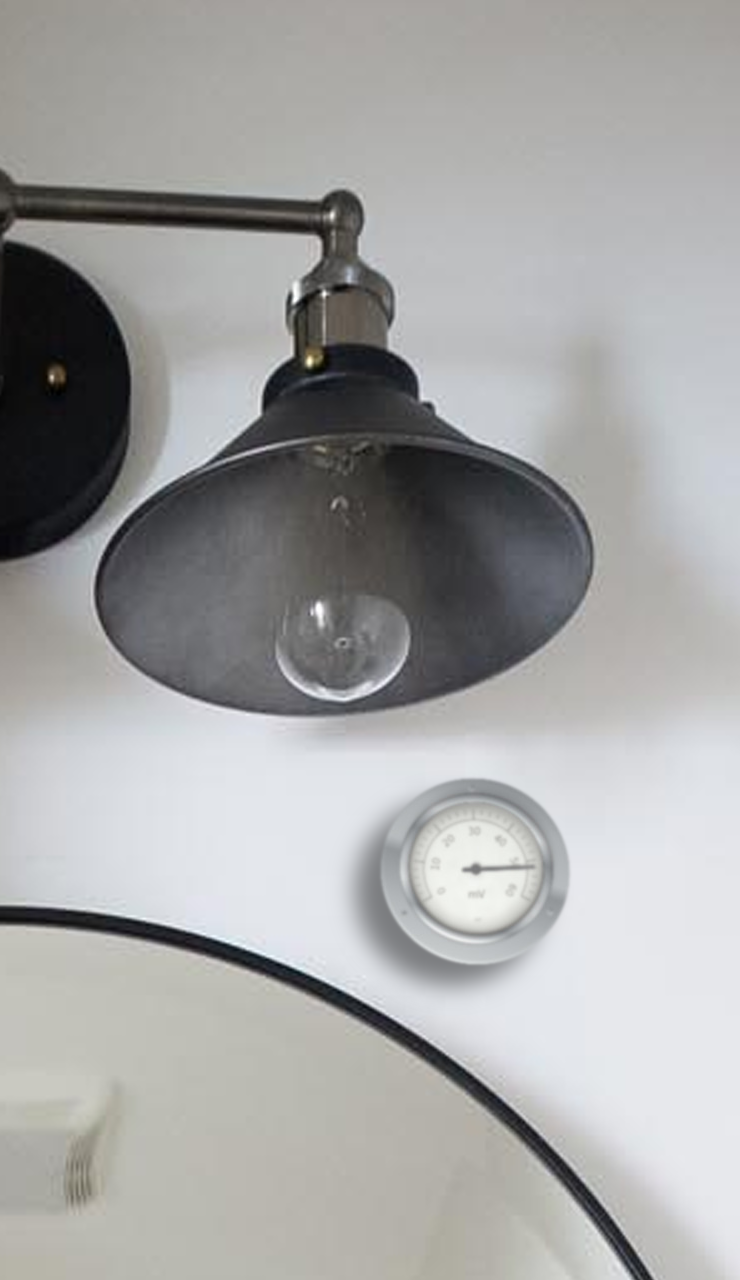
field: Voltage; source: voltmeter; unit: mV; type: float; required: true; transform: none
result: 52 mV
